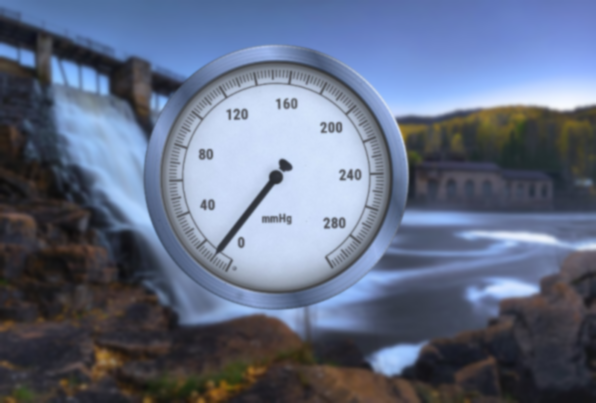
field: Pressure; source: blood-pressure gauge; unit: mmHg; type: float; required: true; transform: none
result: 10 mmHg
